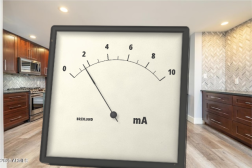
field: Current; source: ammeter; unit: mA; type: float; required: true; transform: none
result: 1.5 mA
